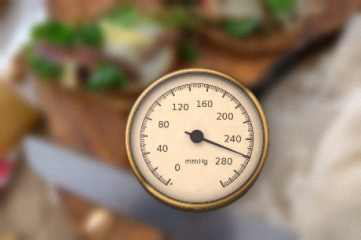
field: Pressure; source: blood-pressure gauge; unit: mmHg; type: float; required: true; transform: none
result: 260 mmHg
